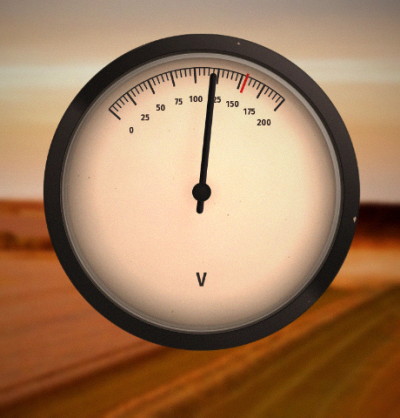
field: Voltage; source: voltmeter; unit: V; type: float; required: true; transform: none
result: 120 V
